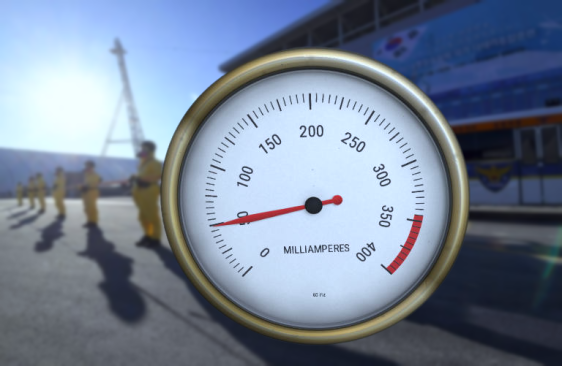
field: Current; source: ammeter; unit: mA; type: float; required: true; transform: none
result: 50 mA
